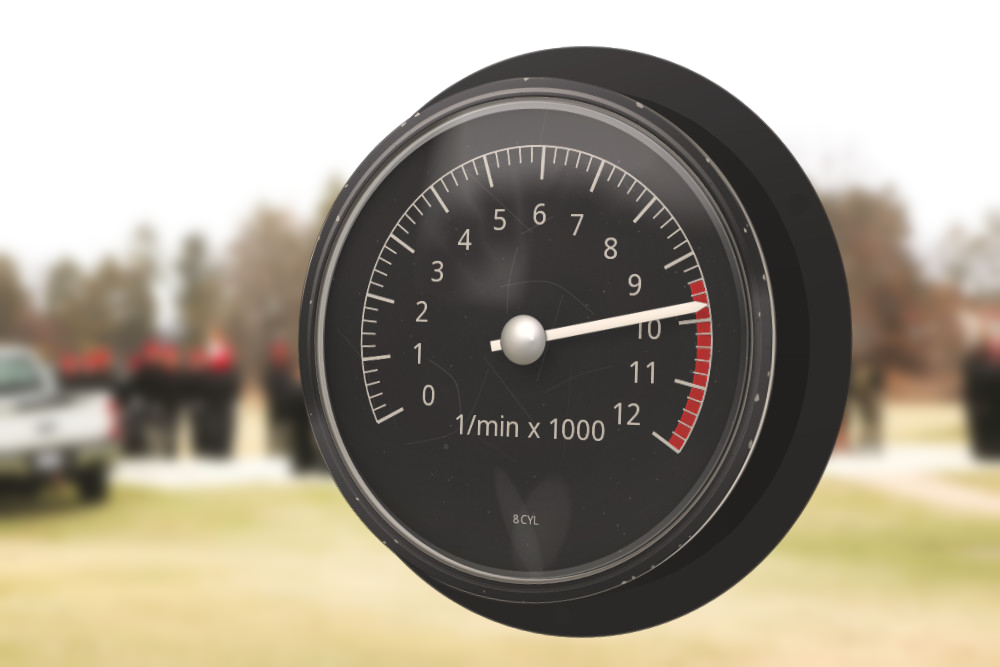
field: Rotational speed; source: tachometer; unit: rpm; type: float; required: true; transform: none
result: 9800 rpm
